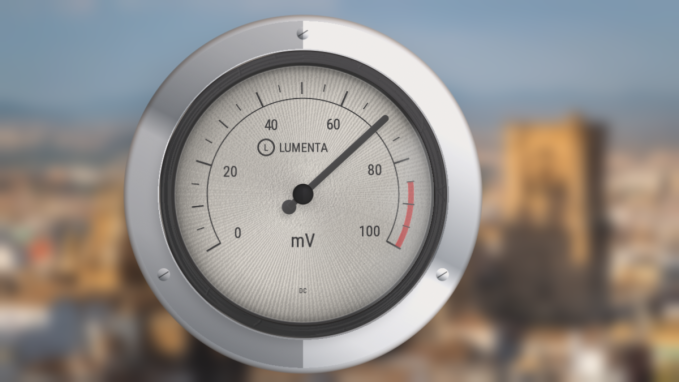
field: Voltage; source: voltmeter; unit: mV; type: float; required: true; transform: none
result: 70 mV
